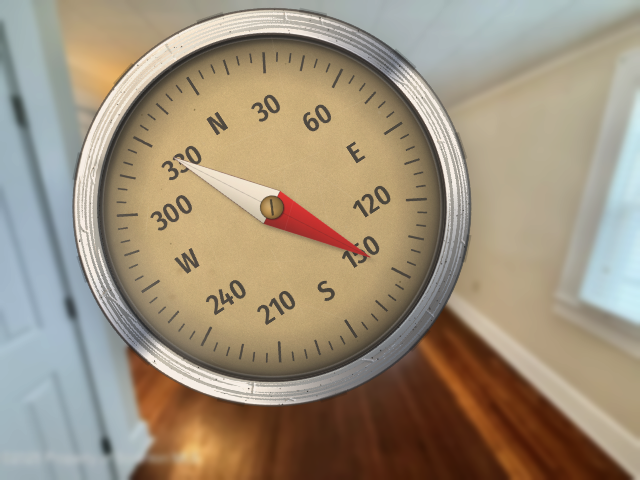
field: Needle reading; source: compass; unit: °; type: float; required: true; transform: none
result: 150 °
